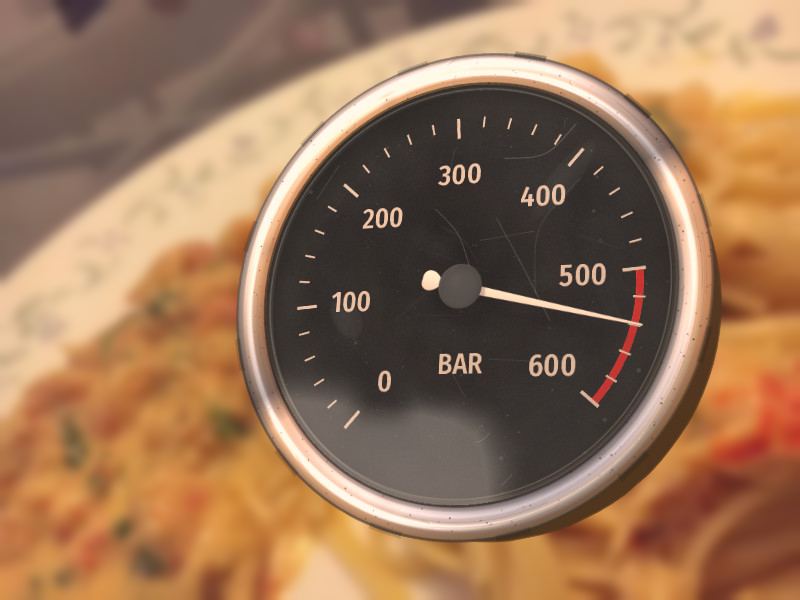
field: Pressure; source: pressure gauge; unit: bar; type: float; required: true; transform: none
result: 540 bar
